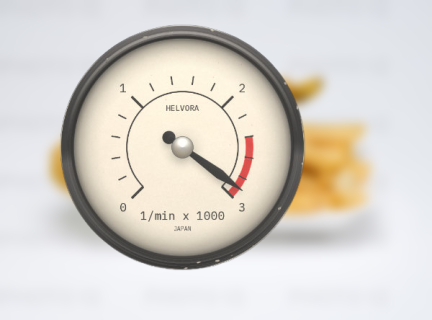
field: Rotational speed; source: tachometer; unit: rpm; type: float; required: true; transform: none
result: 2900 rpm
